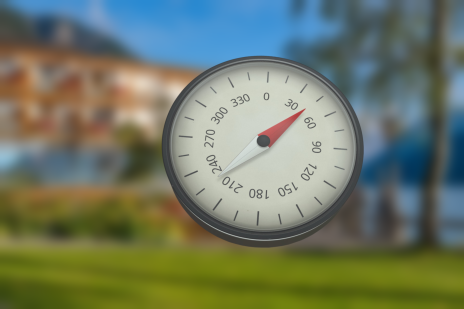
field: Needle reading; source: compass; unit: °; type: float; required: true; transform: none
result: 45 °
